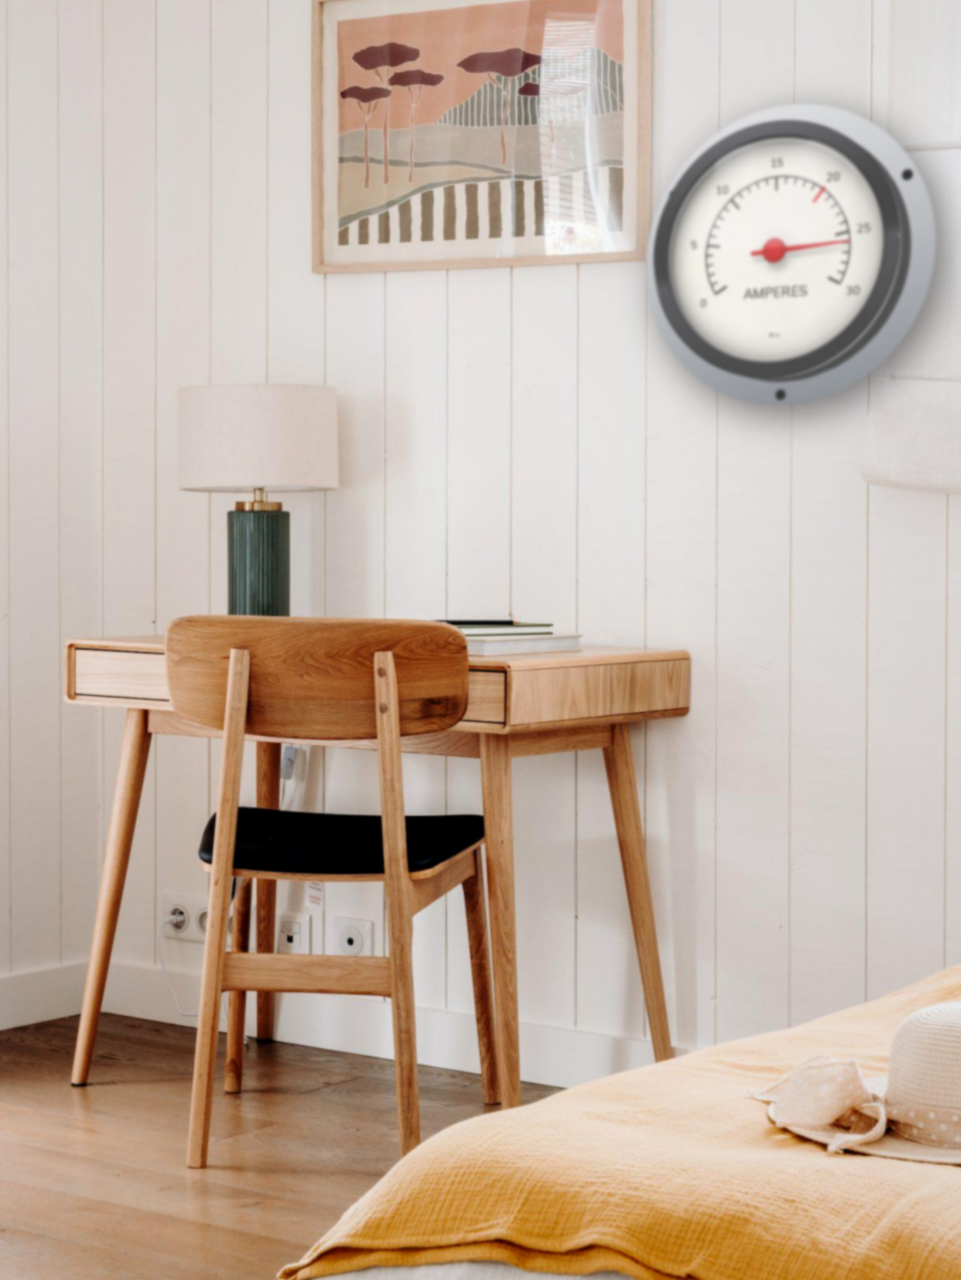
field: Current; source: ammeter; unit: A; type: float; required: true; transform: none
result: 26 A
